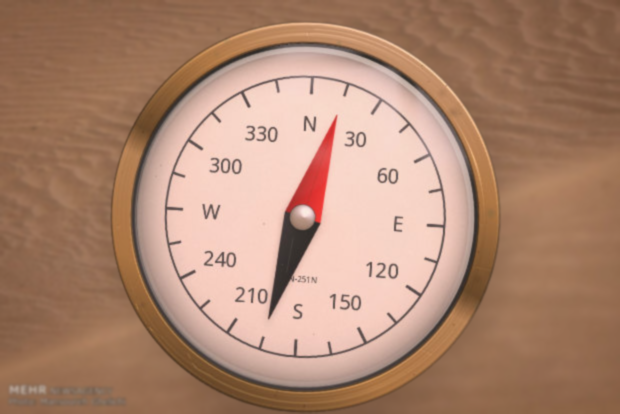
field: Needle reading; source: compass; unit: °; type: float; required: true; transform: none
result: 15 °
